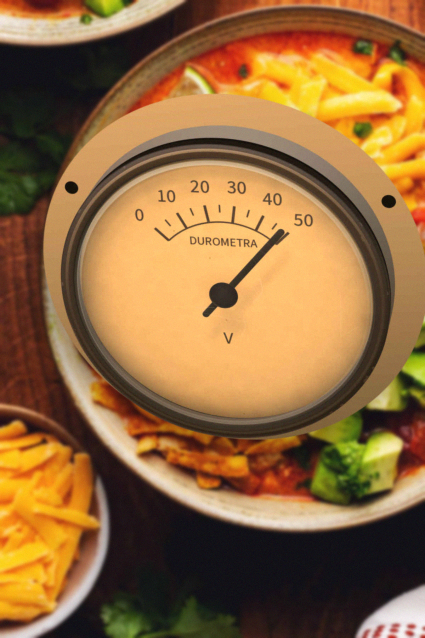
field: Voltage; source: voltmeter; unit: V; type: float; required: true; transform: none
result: 47.5 V
